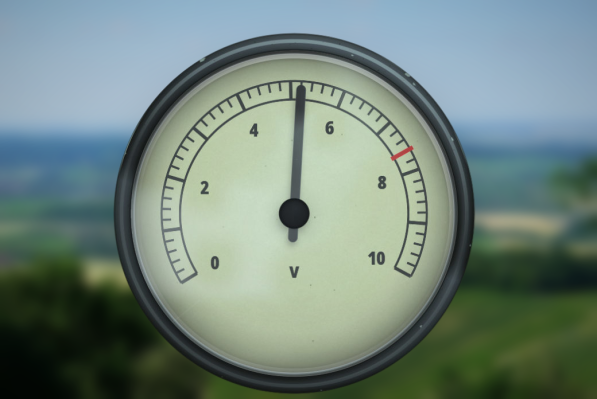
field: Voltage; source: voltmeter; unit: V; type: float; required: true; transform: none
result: 5.2 V
